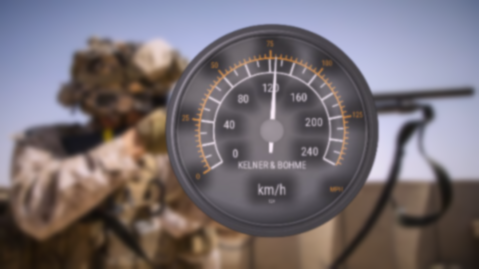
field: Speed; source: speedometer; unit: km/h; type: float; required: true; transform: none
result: 125 km/h
